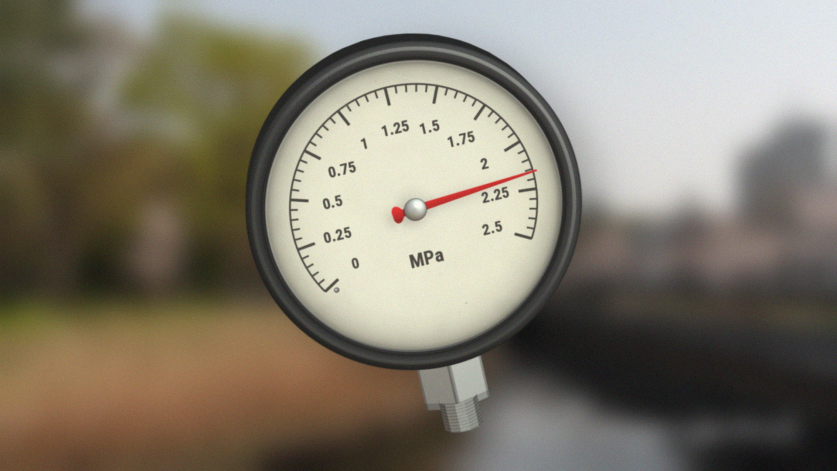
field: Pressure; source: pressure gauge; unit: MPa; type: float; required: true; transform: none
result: 2.15 MPa
